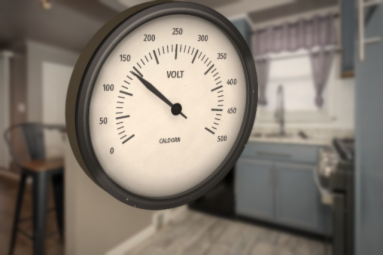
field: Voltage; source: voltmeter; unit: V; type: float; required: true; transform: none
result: 140 V
